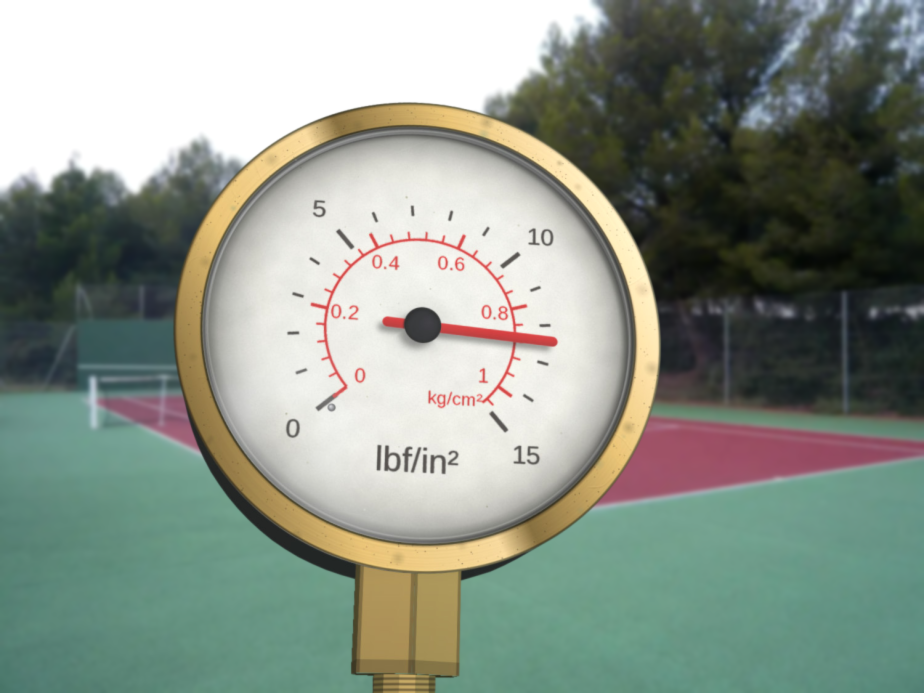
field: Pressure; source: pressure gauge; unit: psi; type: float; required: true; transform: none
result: 12.5 psi
